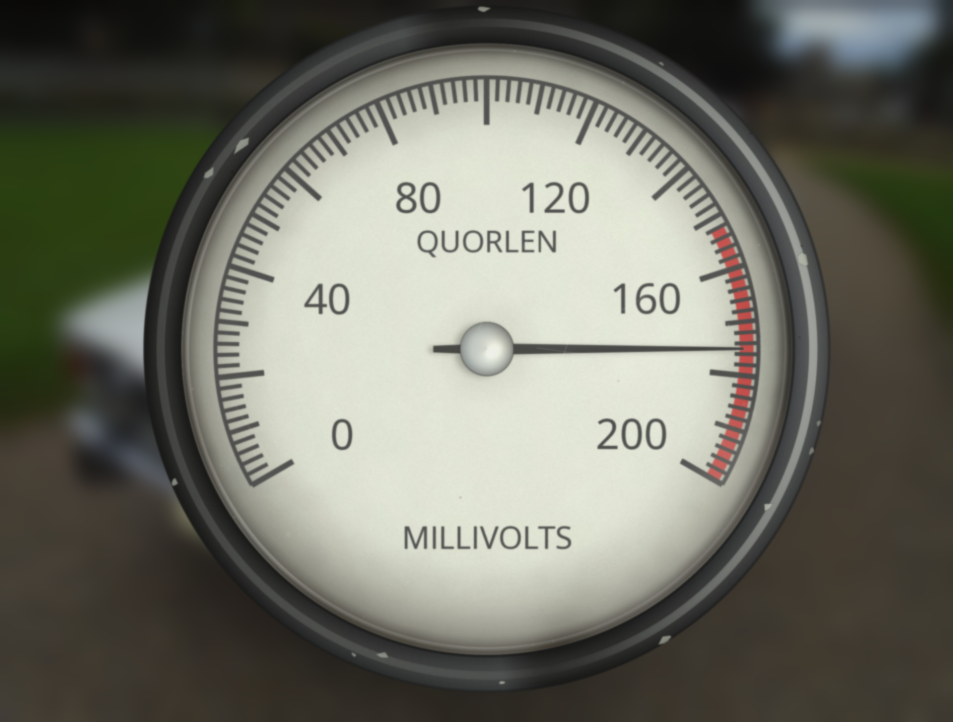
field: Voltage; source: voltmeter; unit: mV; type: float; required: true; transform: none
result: 175 mV
